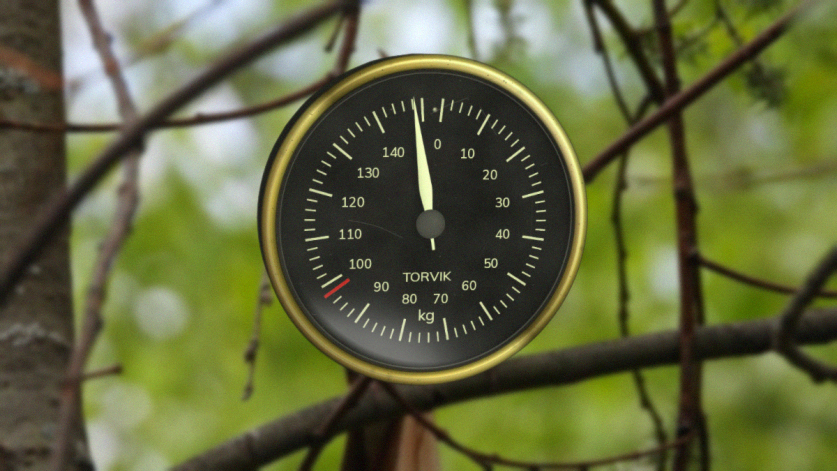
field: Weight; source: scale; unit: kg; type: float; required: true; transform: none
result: 148 kg
